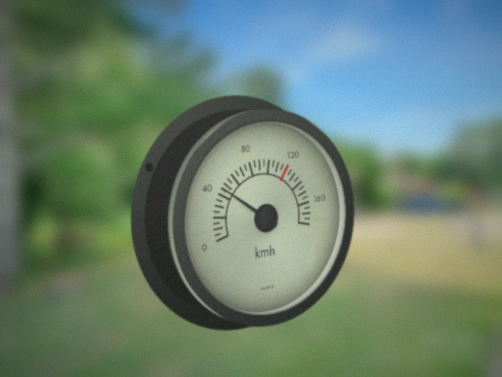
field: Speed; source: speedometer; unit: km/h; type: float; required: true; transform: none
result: 45 km/h
